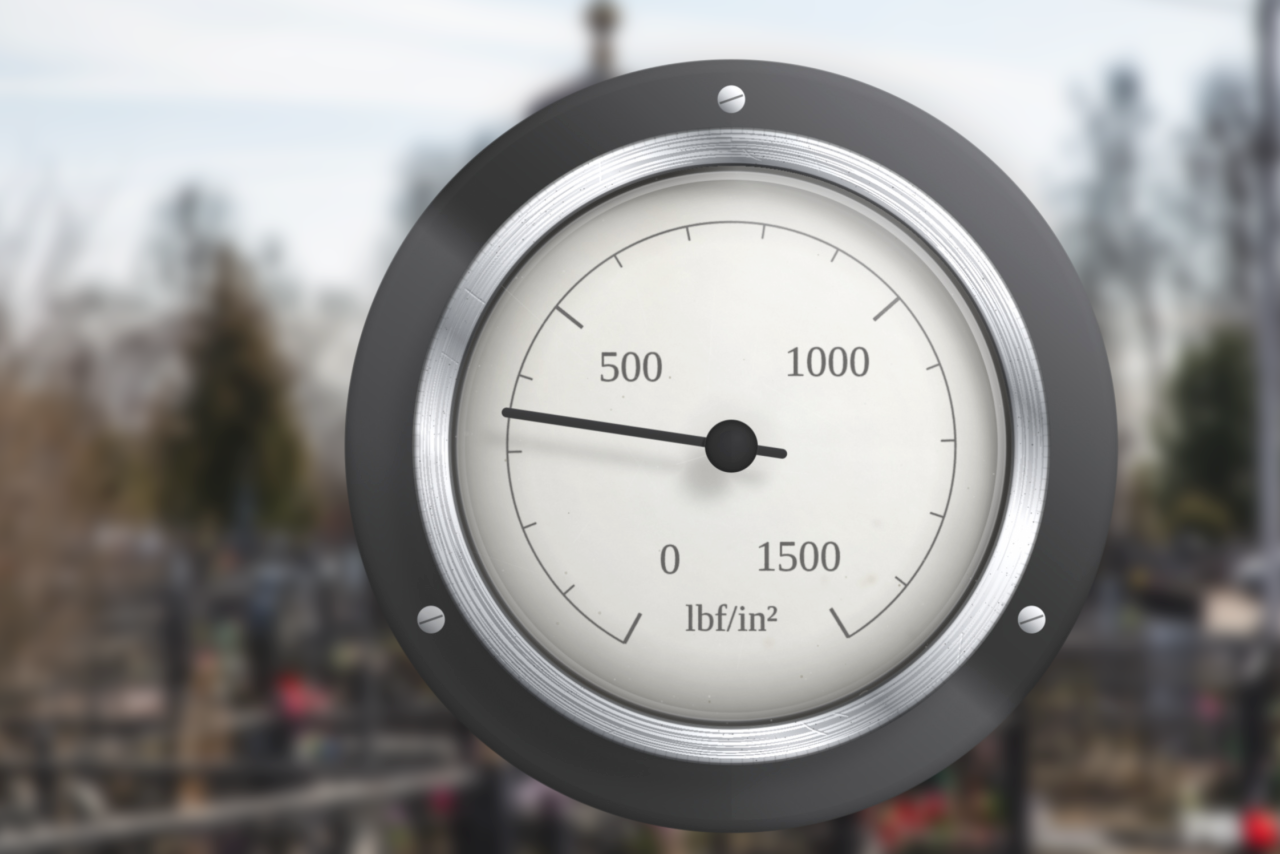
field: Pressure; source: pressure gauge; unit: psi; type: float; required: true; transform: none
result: 350 psi
